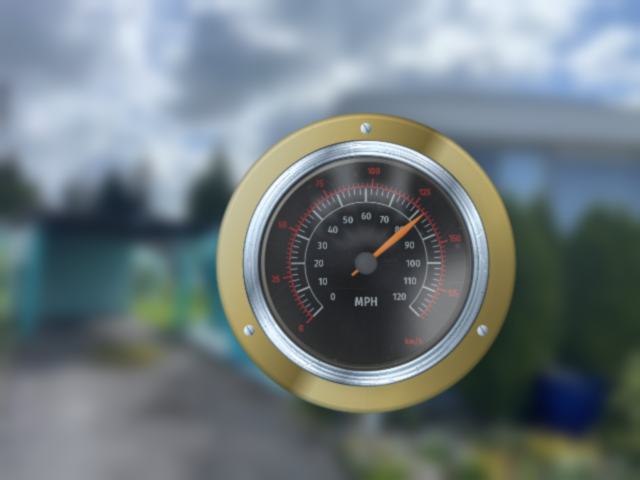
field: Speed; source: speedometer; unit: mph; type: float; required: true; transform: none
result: 82 mph
